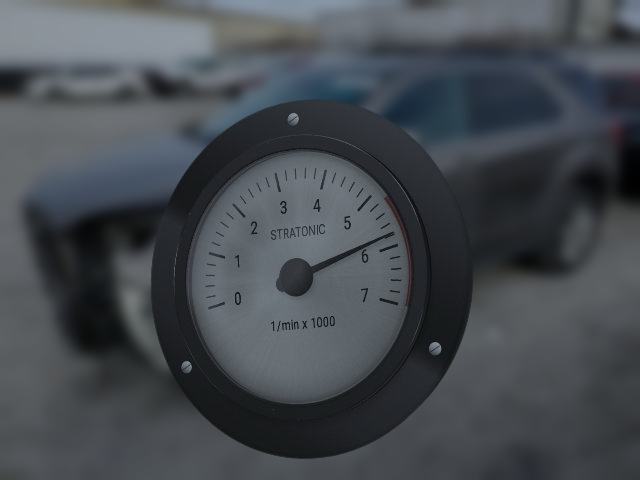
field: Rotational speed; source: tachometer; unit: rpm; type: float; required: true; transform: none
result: 5800 rpm
